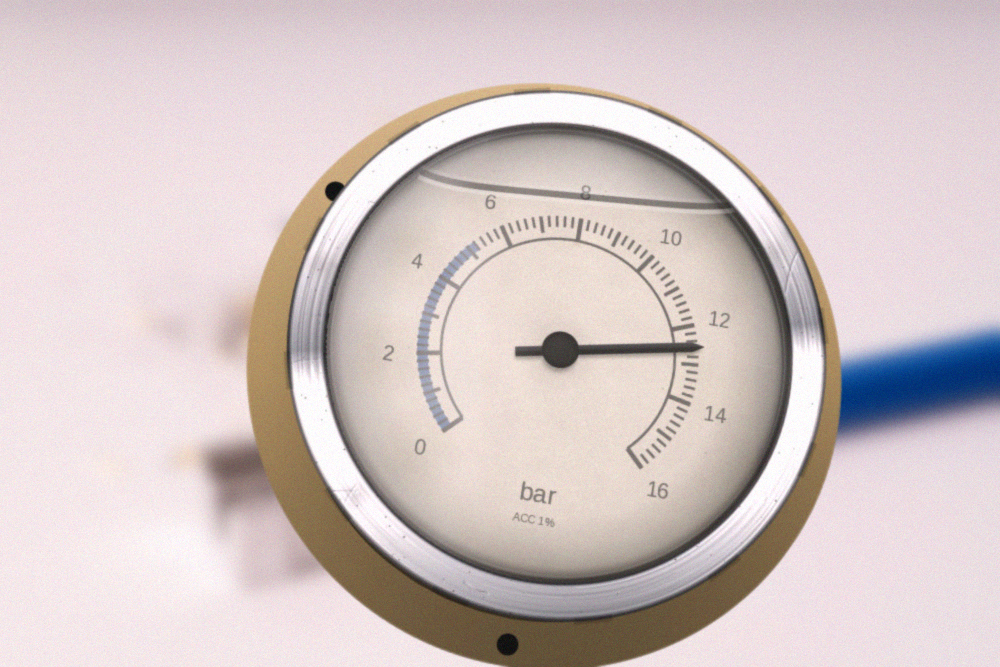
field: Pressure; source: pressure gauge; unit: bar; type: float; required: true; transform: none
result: 12.6 bar
